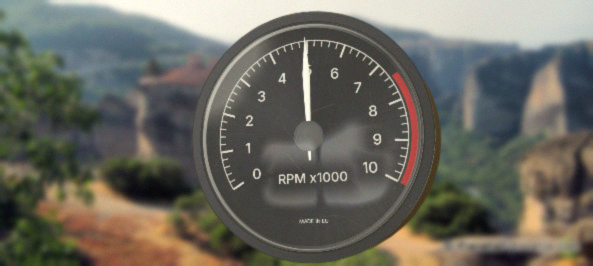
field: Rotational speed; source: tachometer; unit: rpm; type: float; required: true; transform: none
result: 5000 rpm
